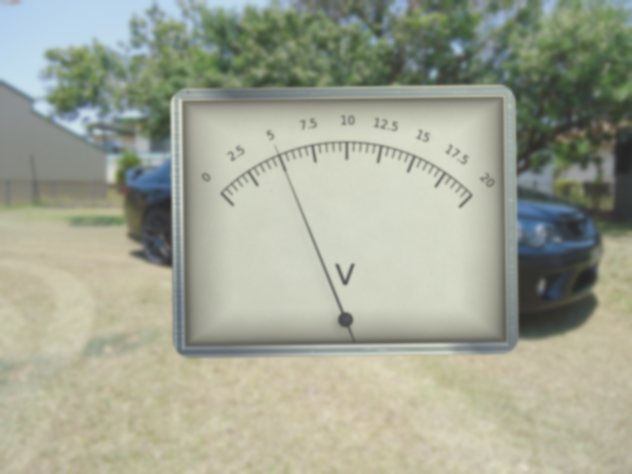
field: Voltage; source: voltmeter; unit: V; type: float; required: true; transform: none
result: 5 V
